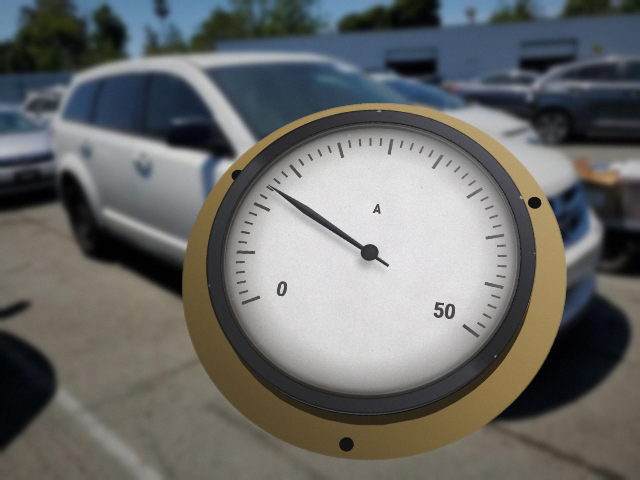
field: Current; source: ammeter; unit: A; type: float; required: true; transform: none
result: 12 A
